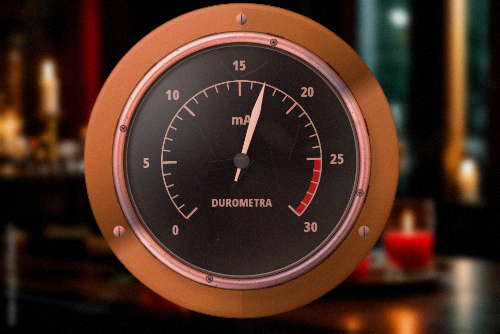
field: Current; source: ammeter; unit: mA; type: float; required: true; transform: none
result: 17 mA
